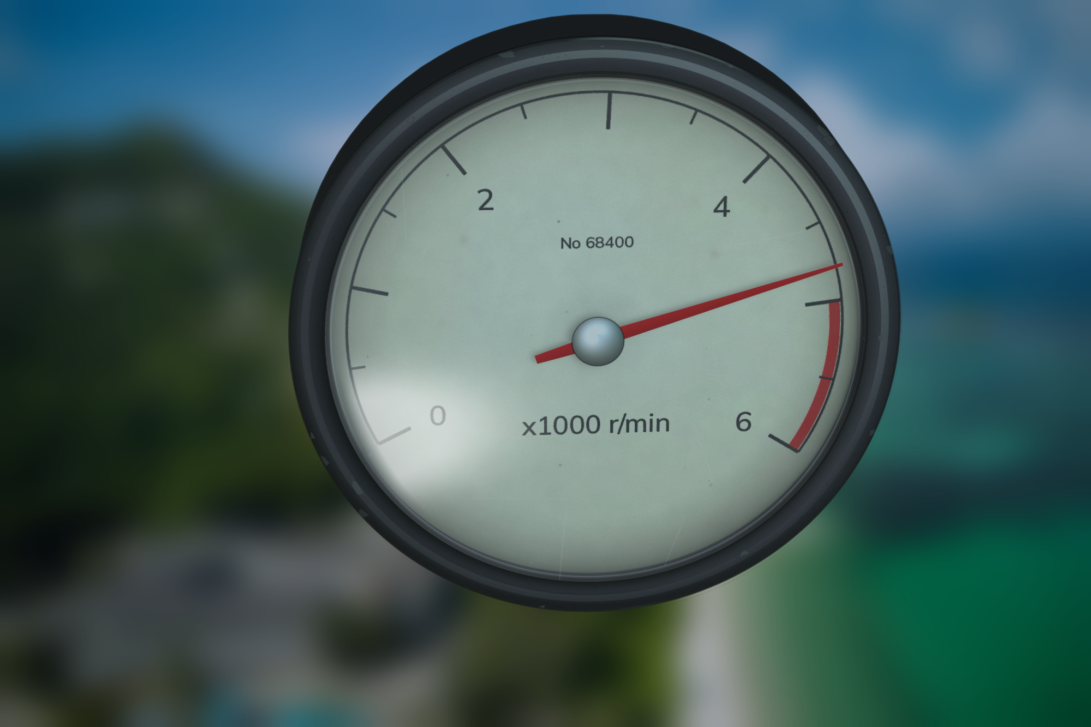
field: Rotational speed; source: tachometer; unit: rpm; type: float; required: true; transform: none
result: 4750 rpm
